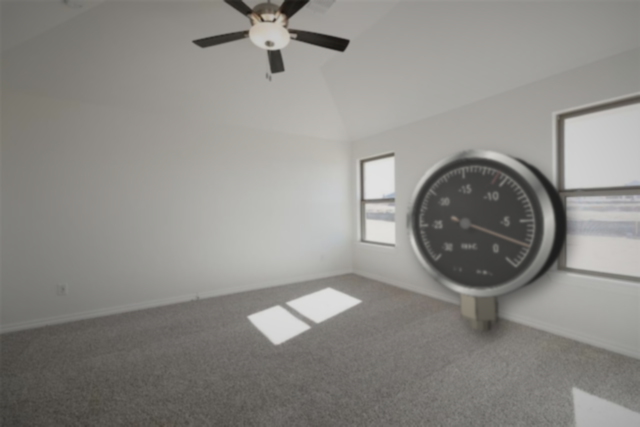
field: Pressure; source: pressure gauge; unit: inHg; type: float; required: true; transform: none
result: -2.5 inHg
